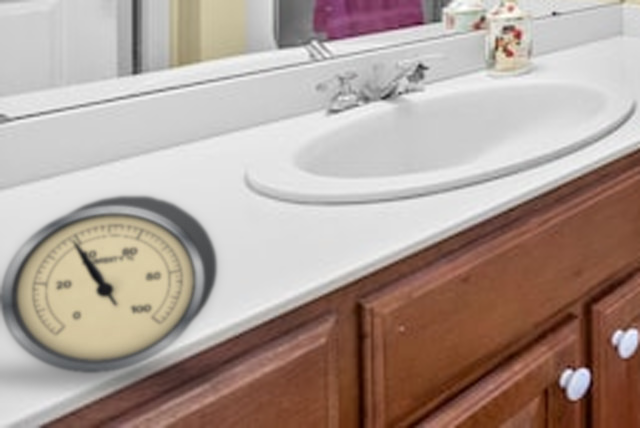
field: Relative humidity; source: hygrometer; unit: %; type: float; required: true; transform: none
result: 40 %
